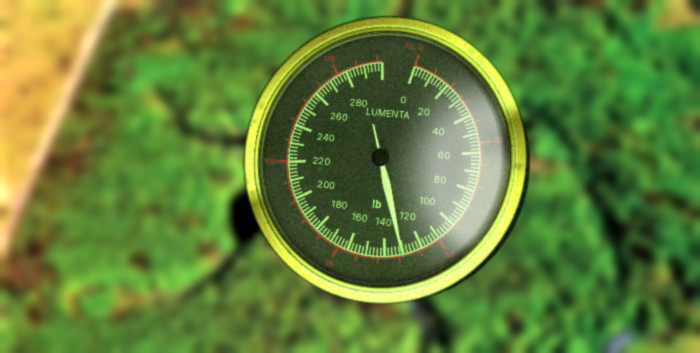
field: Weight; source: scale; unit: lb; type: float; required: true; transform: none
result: 130 lb
